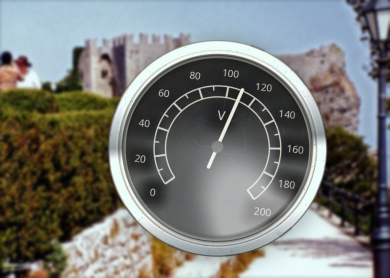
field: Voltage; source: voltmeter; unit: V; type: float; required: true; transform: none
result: 110 V
